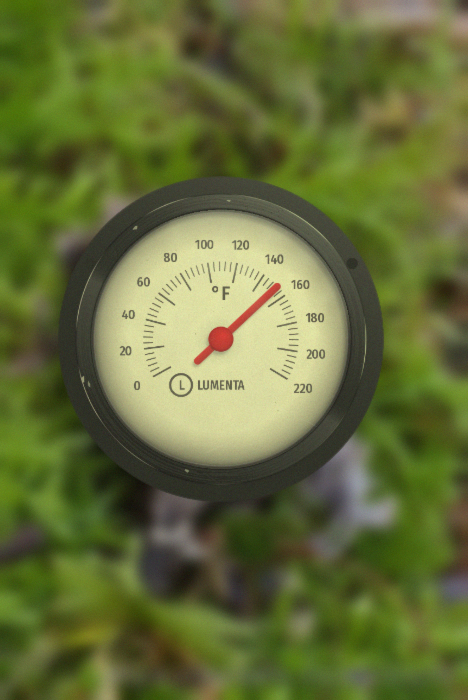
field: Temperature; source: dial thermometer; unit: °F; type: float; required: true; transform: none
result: 152 °F
